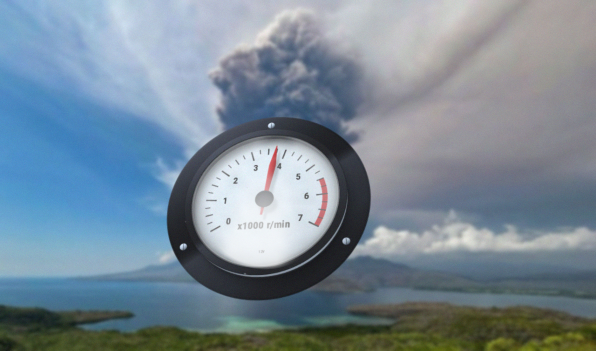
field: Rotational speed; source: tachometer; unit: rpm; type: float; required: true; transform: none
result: 3750 rpm
